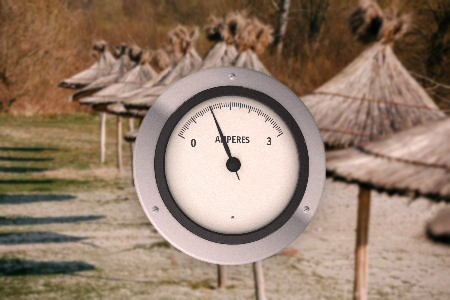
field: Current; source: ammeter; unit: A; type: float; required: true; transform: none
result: 1 A
